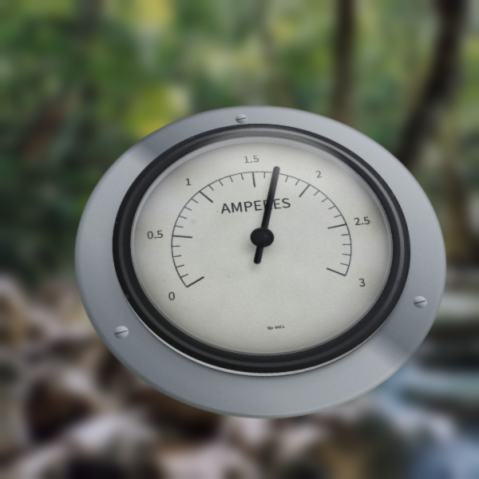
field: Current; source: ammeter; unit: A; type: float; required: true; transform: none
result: 1.7 A
